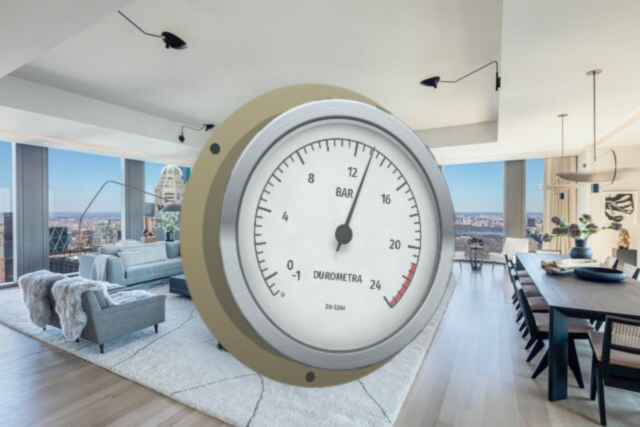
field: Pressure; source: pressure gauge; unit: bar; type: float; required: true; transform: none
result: 13 bar
